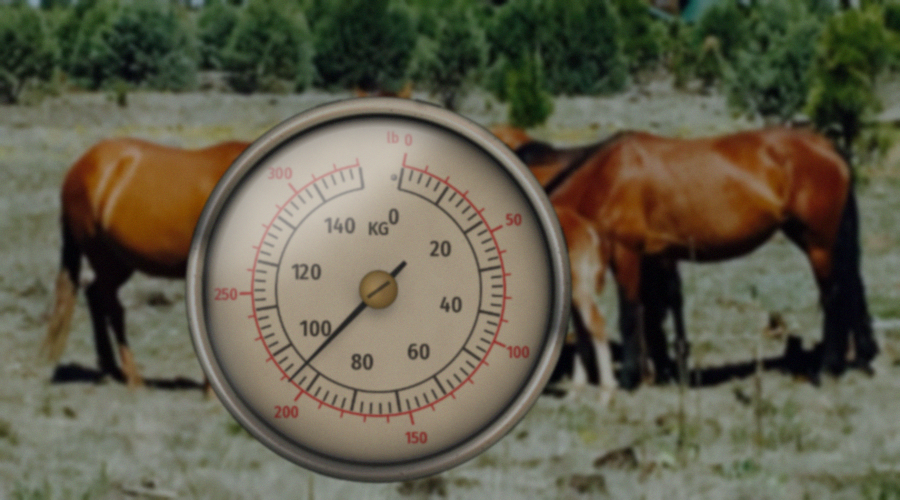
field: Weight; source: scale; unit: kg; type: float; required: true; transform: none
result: 94 kg
